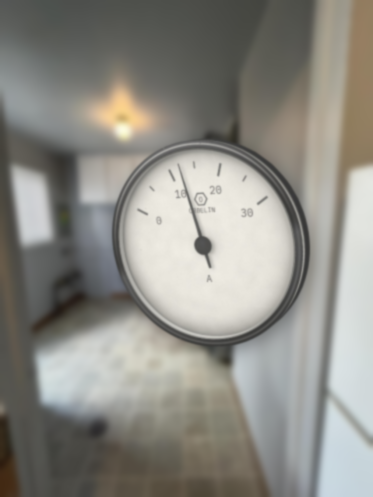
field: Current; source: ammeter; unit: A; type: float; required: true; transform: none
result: 12.5 A
